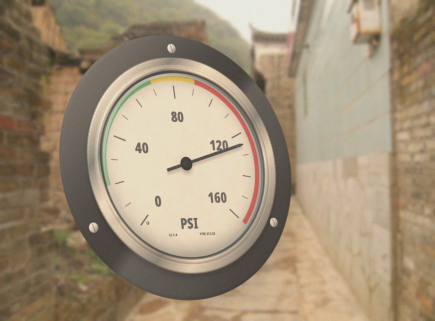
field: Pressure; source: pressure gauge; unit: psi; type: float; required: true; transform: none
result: 125 psi
